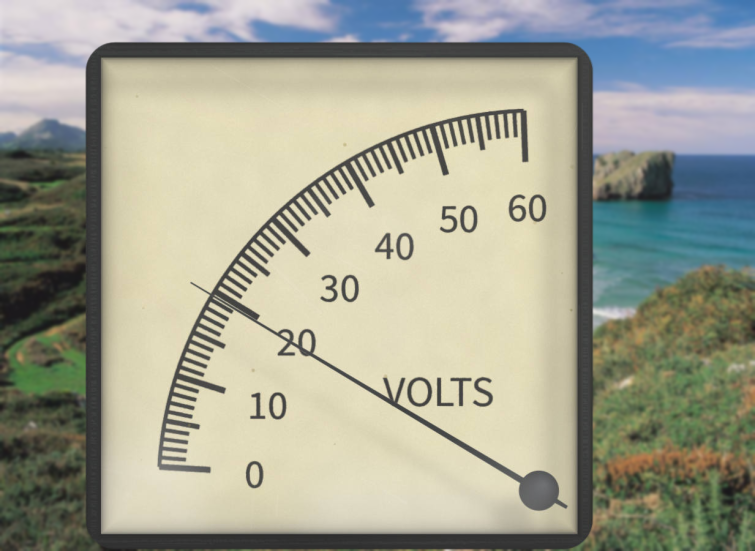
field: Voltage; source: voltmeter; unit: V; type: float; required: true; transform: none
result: 19.5 V
